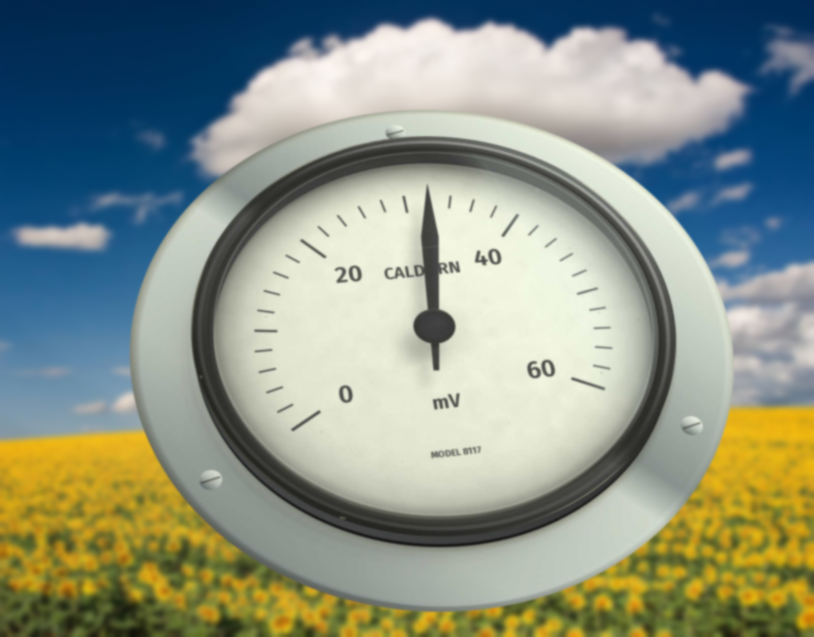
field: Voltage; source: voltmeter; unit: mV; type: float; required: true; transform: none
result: 32 mV
